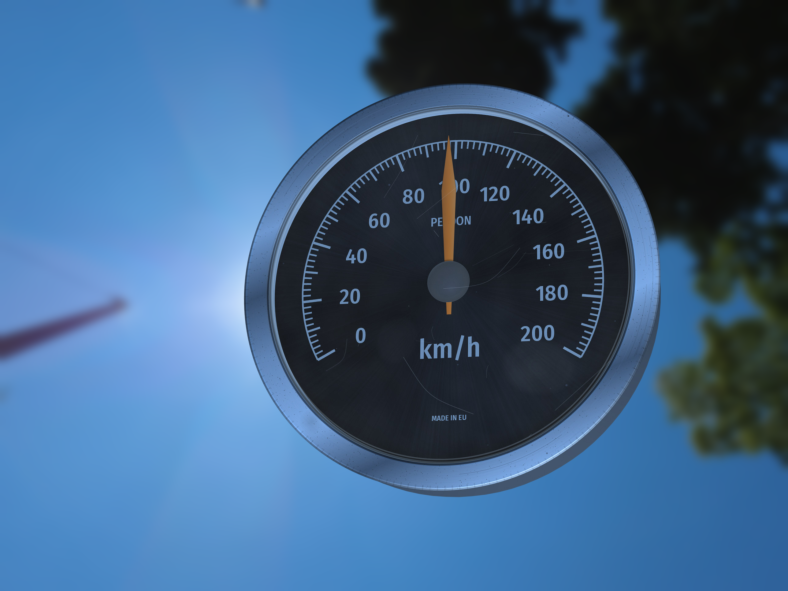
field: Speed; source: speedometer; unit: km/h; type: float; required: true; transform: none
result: 98 km/h
